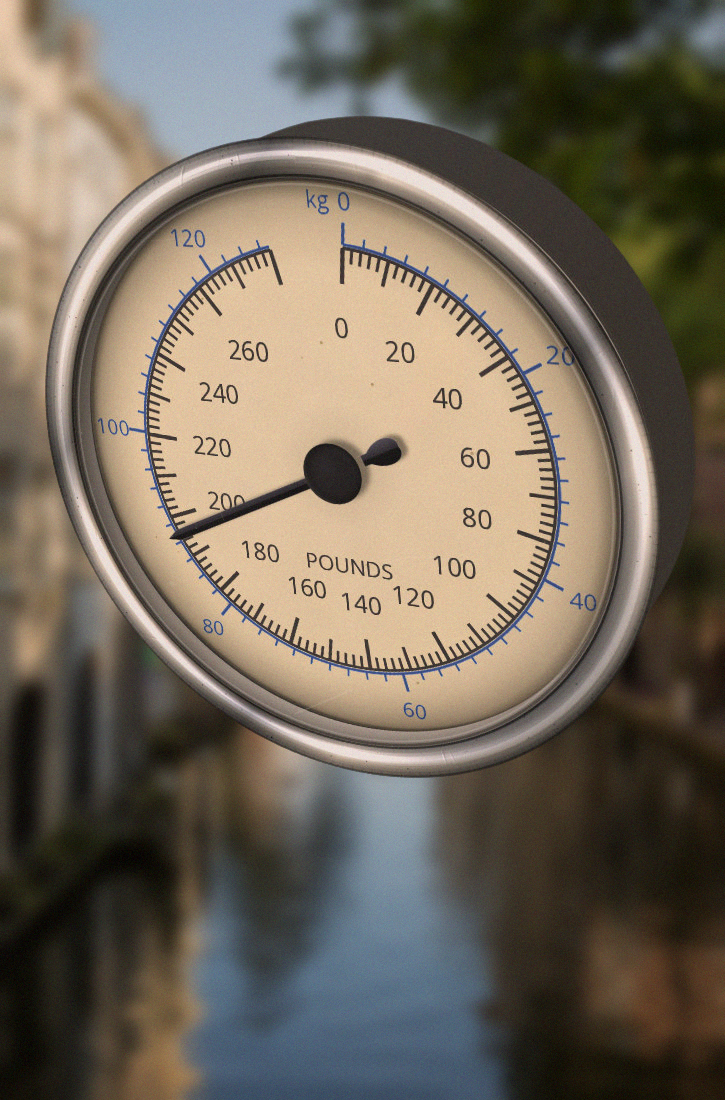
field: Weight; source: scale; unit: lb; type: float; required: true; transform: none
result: 196 lb
